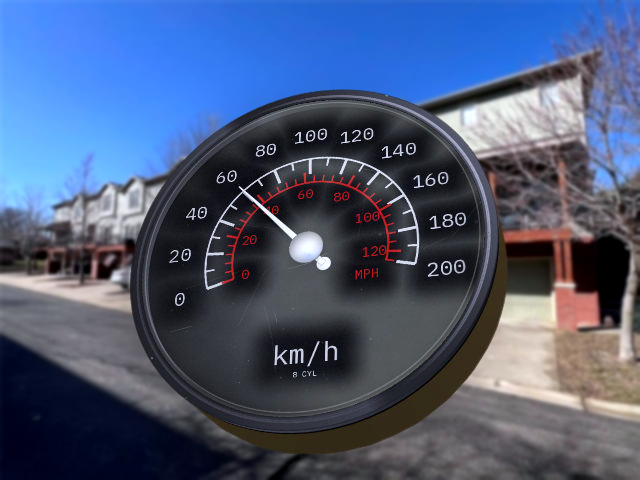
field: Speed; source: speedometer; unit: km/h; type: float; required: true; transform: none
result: 60 km/h
